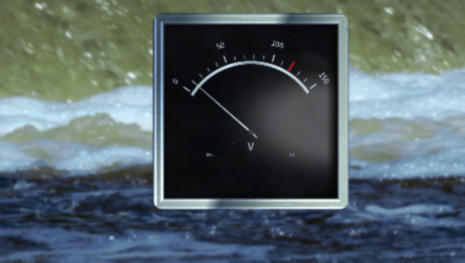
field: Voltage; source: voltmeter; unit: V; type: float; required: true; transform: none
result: 10 V
